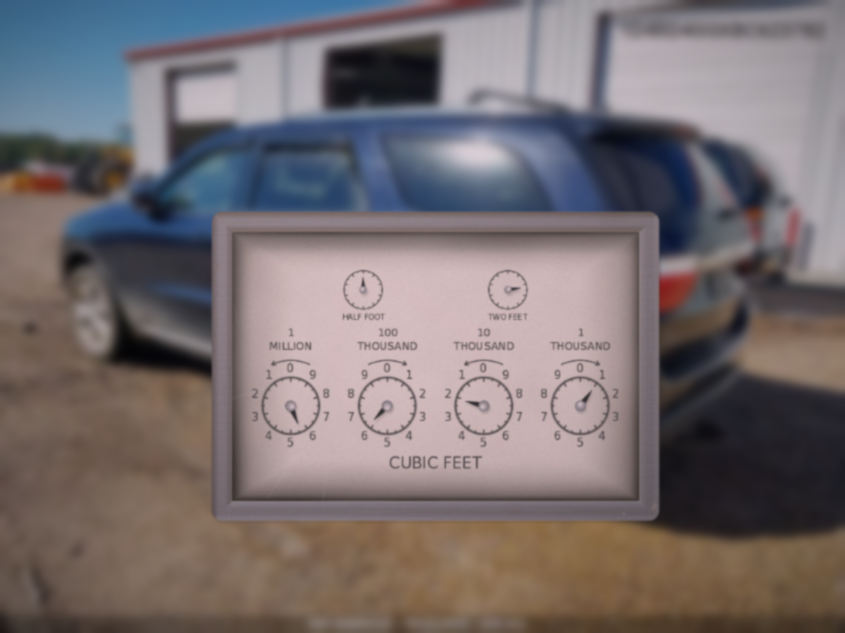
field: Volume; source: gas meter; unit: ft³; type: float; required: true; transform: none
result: 562100 ft³
